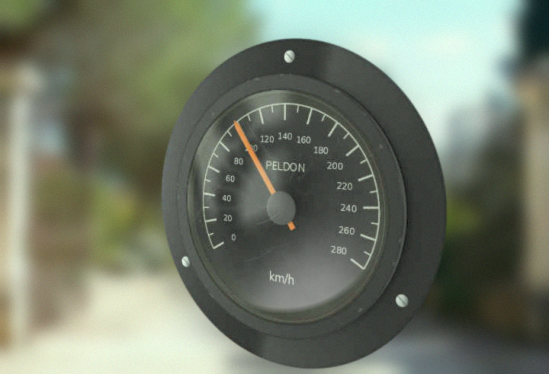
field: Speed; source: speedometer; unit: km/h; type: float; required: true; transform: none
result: 100 km/h
